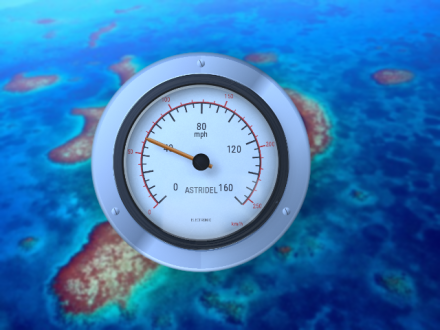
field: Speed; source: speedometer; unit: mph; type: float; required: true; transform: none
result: 40 mph
